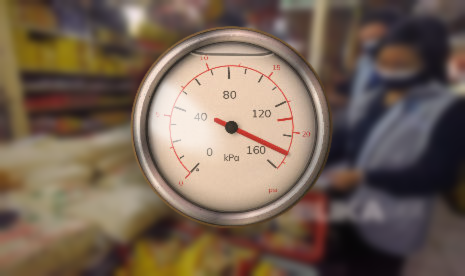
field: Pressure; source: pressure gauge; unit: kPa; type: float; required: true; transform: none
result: 150 kPa
